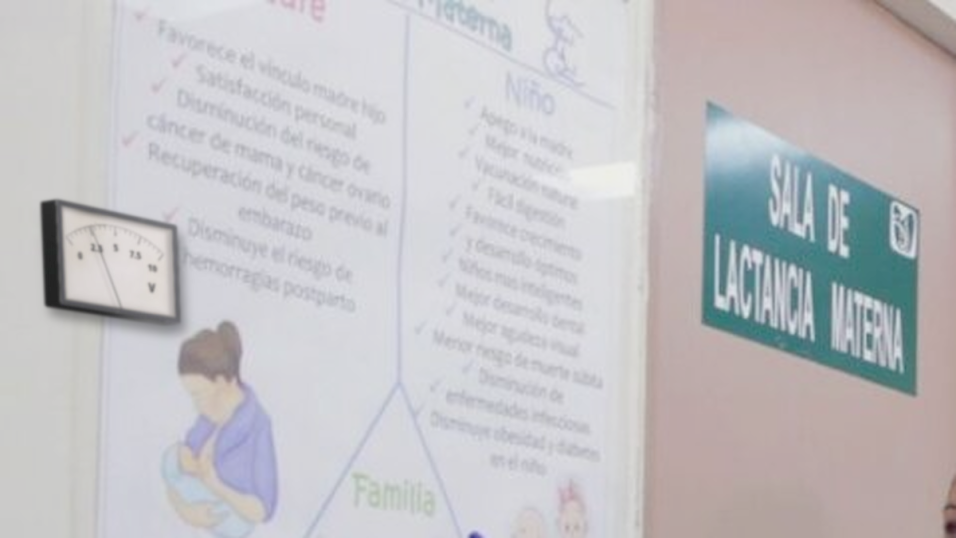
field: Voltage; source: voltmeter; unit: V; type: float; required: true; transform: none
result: 2.5 V
